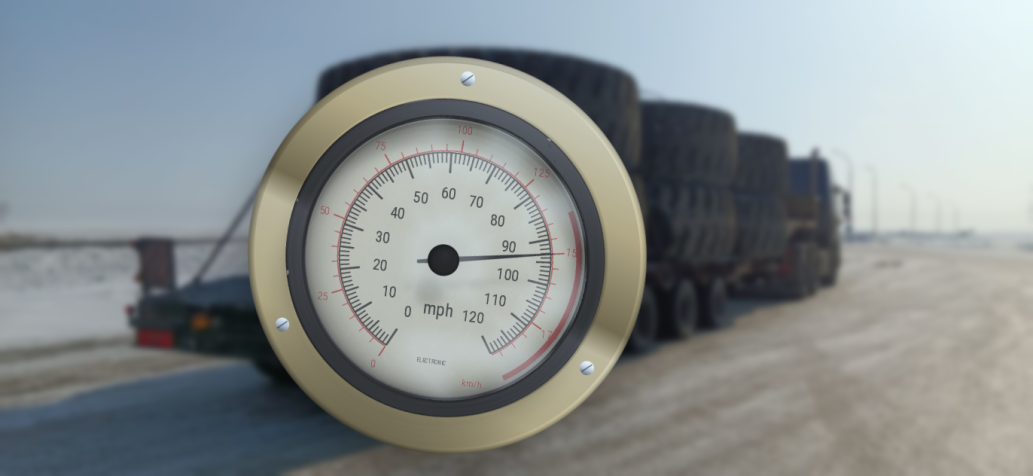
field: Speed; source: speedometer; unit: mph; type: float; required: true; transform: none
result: 93 mph
